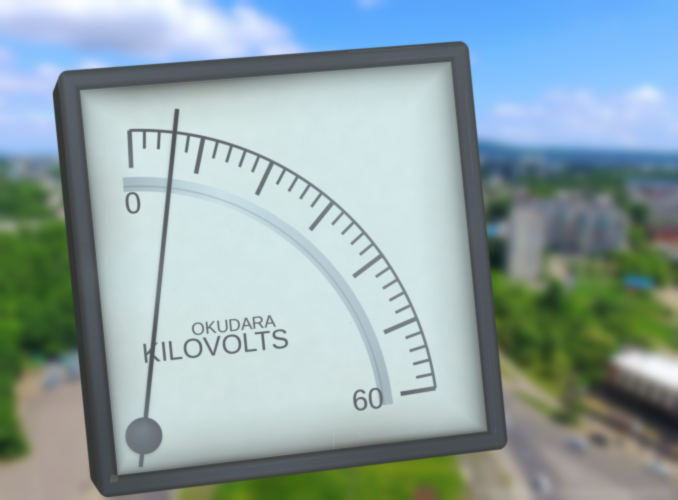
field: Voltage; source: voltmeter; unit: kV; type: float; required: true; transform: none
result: 6 kV
